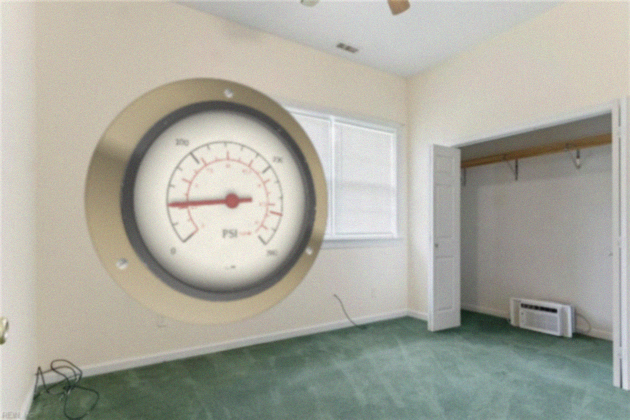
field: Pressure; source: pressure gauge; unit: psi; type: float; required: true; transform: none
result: 40 psi
